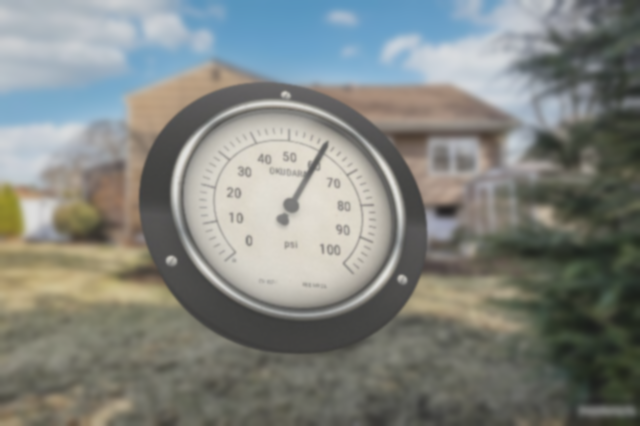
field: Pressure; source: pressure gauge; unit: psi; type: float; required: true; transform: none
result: 60 psi
